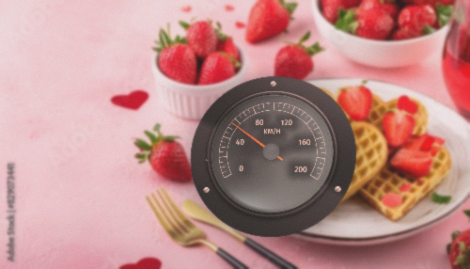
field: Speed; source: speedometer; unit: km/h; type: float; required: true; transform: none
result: 55 km/h
